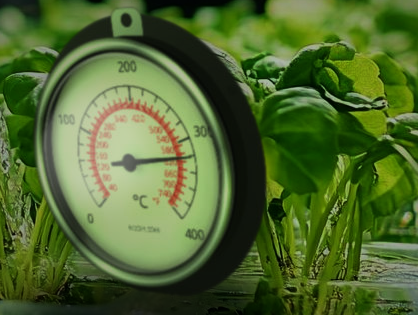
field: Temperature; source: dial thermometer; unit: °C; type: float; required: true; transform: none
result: 320 °C
